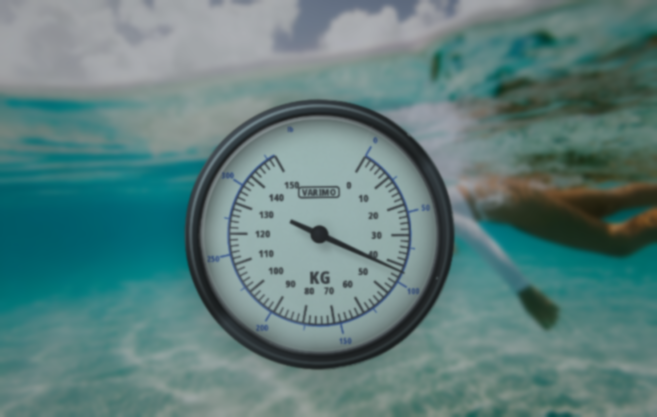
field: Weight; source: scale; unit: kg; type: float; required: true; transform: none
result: 42 kg
